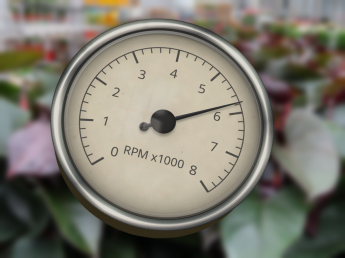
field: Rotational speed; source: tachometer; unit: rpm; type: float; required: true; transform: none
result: 5800 rpm
